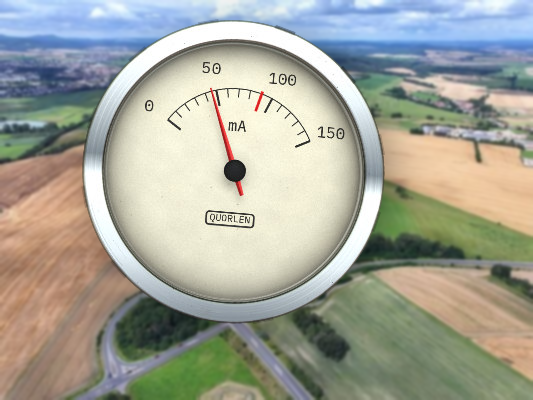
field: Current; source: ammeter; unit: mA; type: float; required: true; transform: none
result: 45 mA
